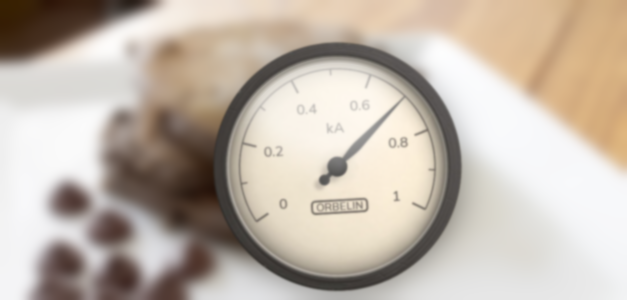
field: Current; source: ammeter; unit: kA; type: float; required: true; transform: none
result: 0.7 kA
